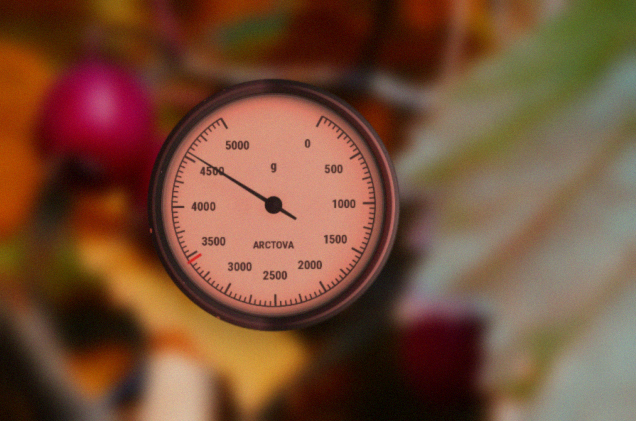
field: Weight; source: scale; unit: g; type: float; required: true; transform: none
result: 4550 g
